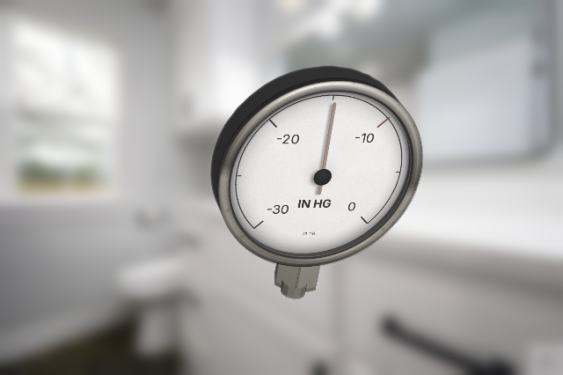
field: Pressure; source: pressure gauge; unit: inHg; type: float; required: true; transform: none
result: -15 inHg
